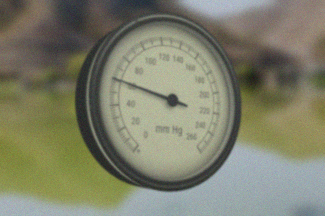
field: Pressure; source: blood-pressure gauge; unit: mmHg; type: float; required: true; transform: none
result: 60 mmHg
